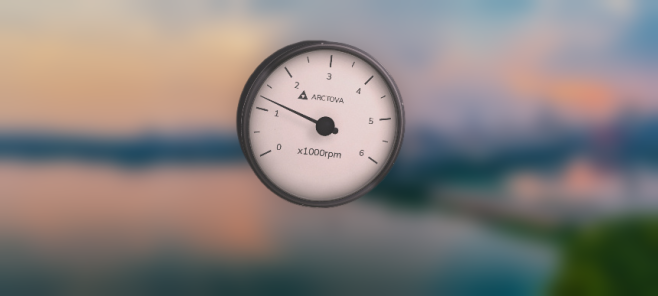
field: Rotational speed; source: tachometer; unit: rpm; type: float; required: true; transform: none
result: 1250 rpm
